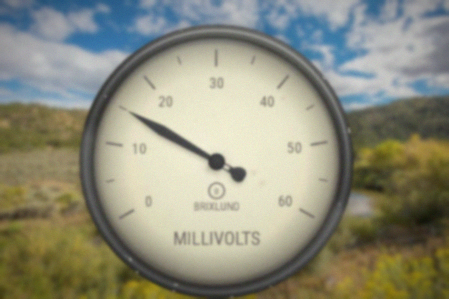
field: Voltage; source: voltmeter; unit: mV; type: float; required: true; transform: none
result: 15 mV
